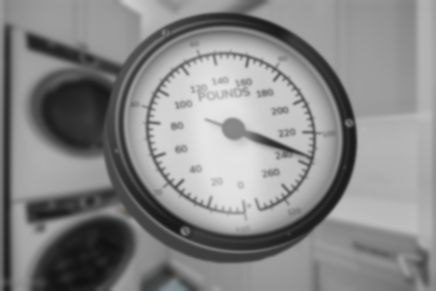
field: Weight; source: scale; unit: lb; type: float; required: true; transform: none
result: 236 lb
